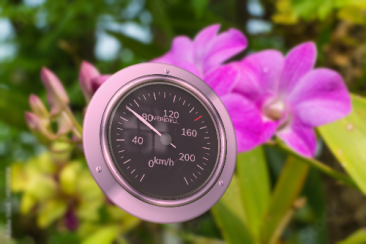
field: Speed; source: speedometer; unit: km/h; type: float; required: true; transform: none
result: 70 km/h
